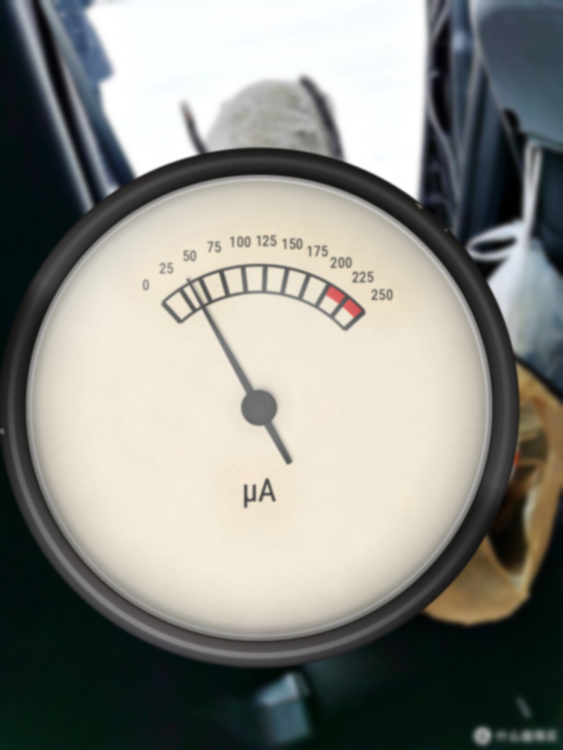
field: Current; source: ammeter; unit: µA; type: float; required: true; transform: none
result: 37.5 µA
